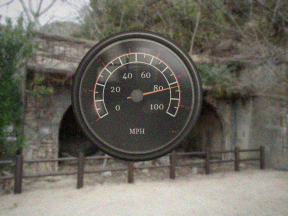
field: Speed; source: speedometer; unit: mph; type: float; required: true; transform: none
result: 82.5 mph
